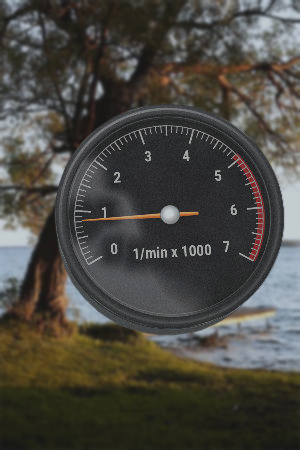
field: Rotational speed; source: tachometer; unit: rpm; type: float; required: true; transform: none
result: 800 rpm
